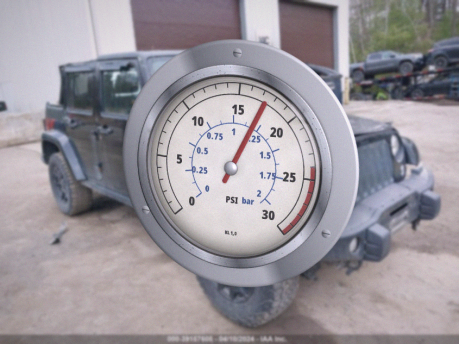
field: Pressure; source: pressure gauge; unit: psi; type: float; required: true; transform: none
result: 17.5 psi
